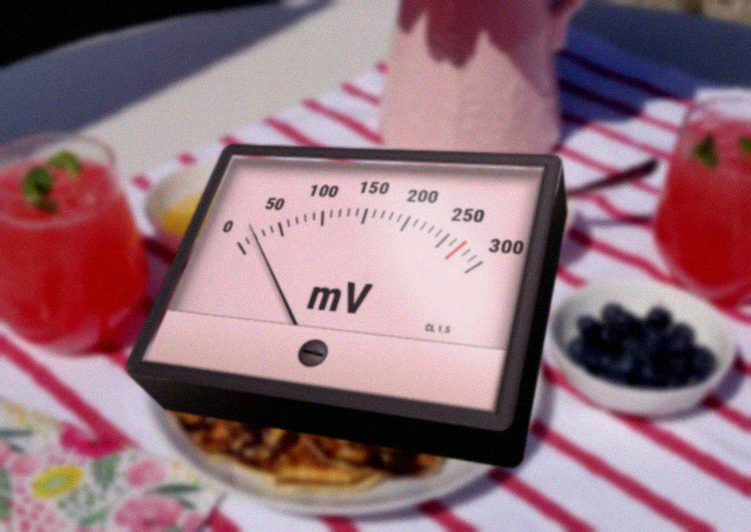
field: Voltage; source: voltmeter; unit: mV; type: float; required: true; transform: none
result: 20 mV
